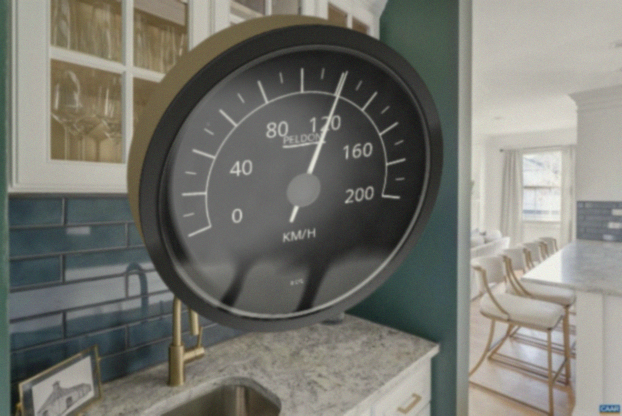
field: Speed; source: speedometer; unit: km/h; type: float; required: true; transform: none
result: 120 km/h
